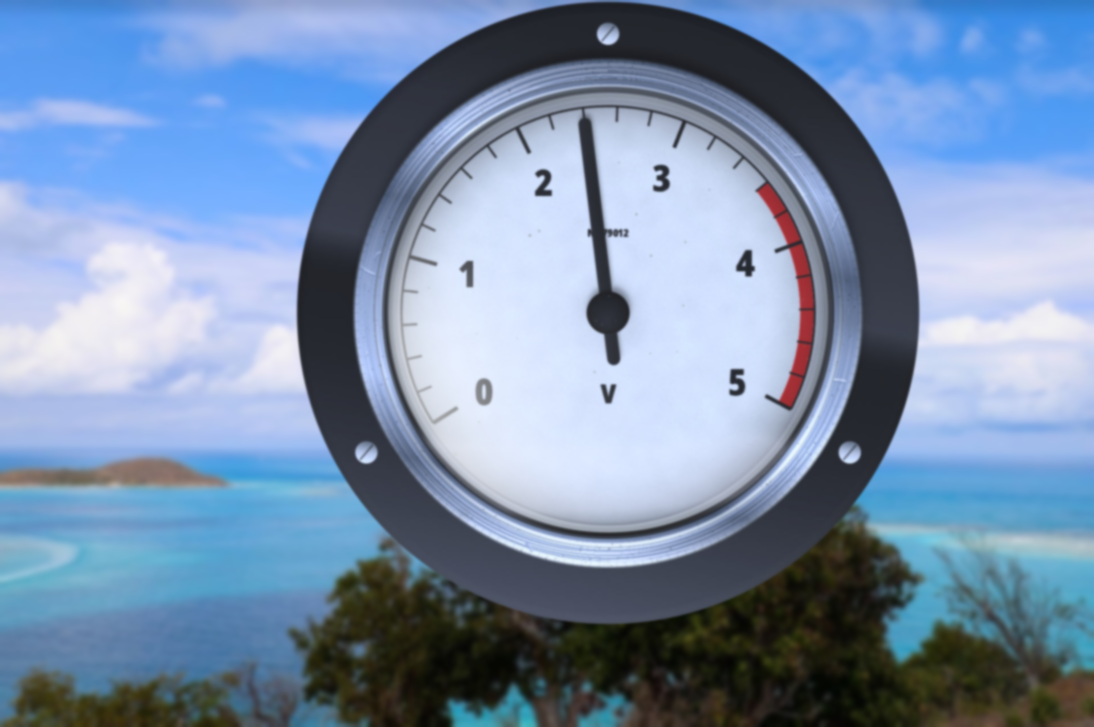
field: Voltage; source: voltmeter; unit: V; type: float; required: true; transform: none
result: 2.4 V
